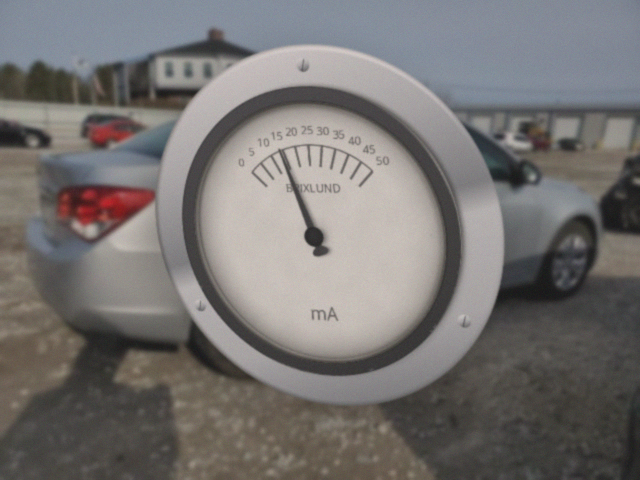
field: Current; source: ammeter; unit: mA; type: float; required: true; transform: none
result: 15 mA
